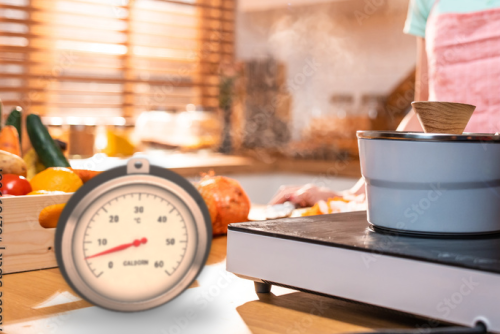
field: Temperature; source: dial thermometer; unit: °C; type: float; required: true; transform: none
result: 6 °C
